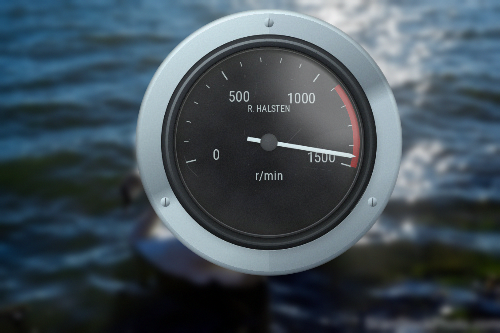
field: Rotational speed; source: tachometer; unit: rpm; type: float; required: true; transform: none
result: 1450 rpm
